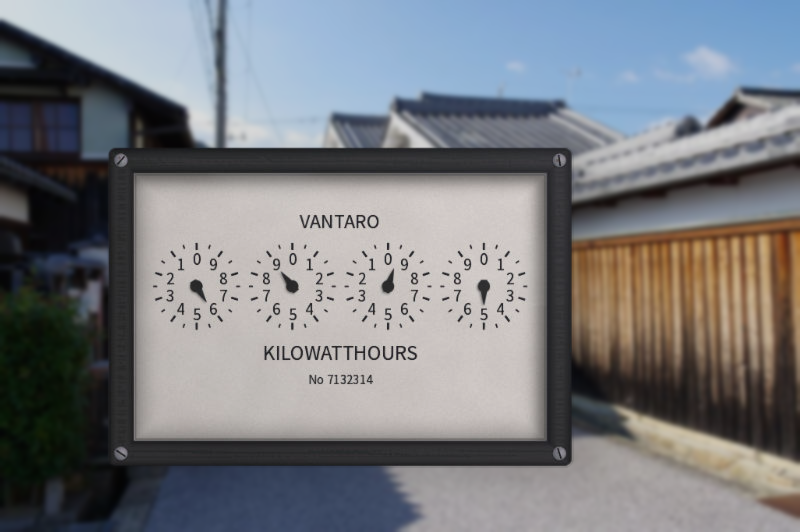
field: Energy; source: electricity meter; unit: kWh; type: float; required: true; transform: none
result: 5895 kWh
